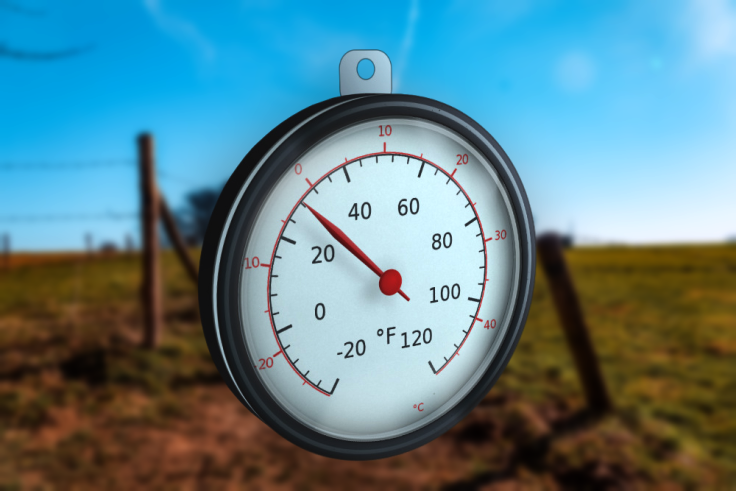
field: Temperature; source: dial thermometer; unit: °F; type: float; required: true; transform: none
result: 28 °F
